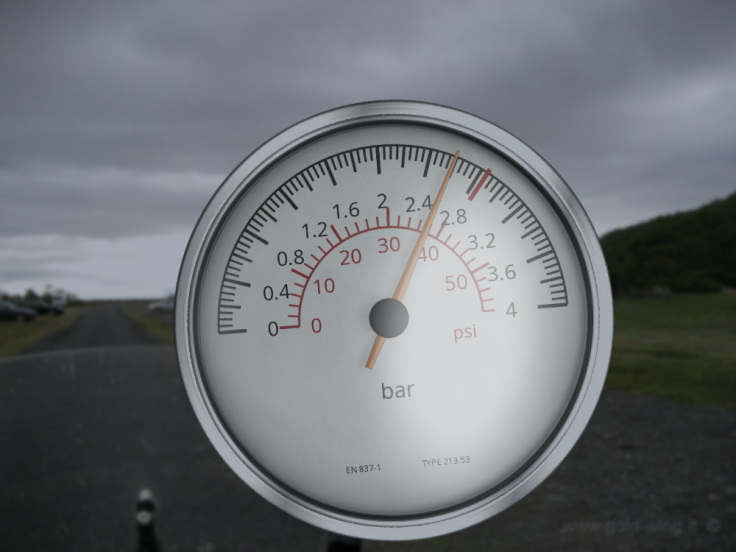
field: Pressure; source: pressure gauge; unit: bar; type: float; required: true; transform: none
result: 2.6 bar
